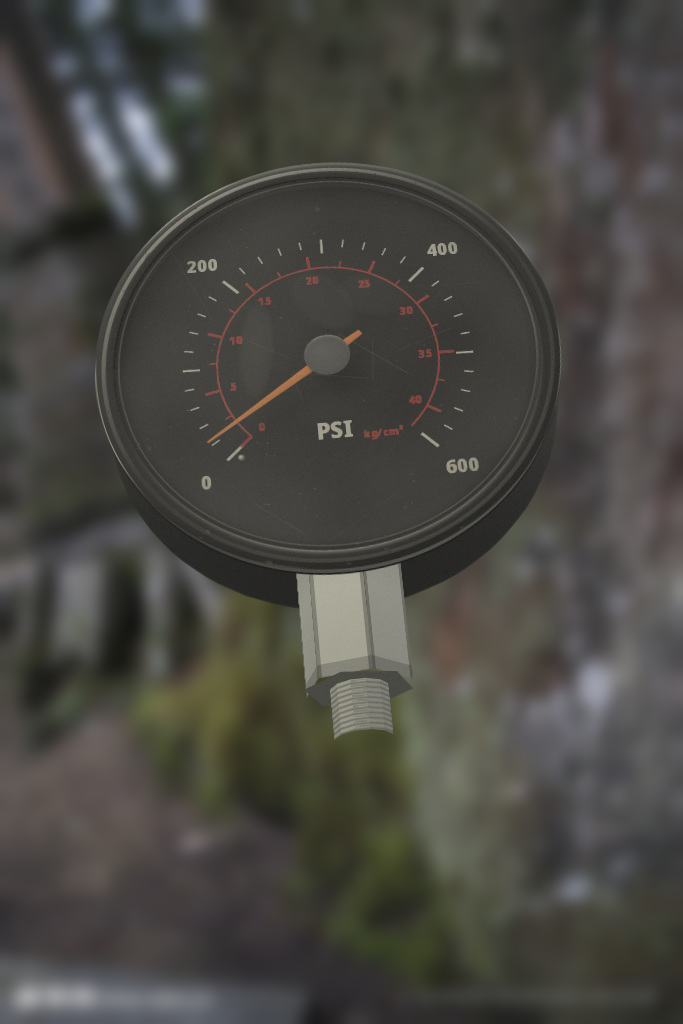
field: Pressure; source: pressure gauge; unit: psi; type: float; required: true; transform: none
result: 20 psi
